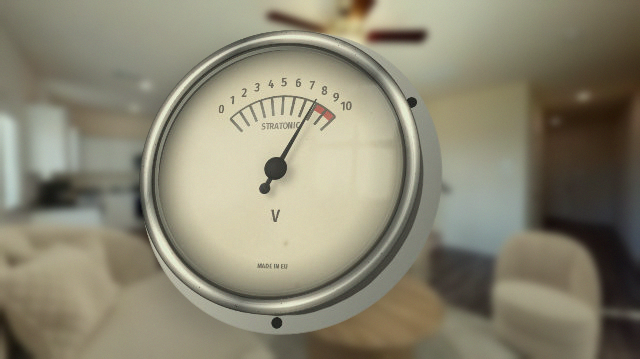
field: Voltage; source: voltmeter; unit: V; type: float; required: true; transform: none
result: 8 V
